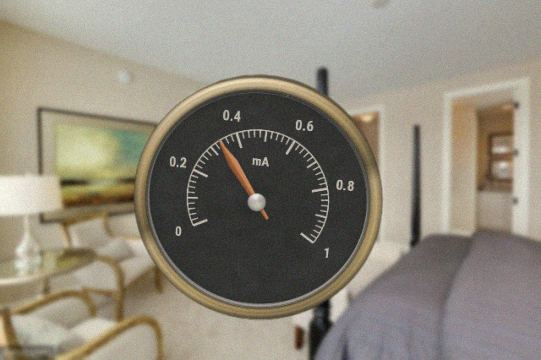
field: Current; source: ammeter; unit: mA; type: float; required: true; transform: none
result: 0.34 mA
